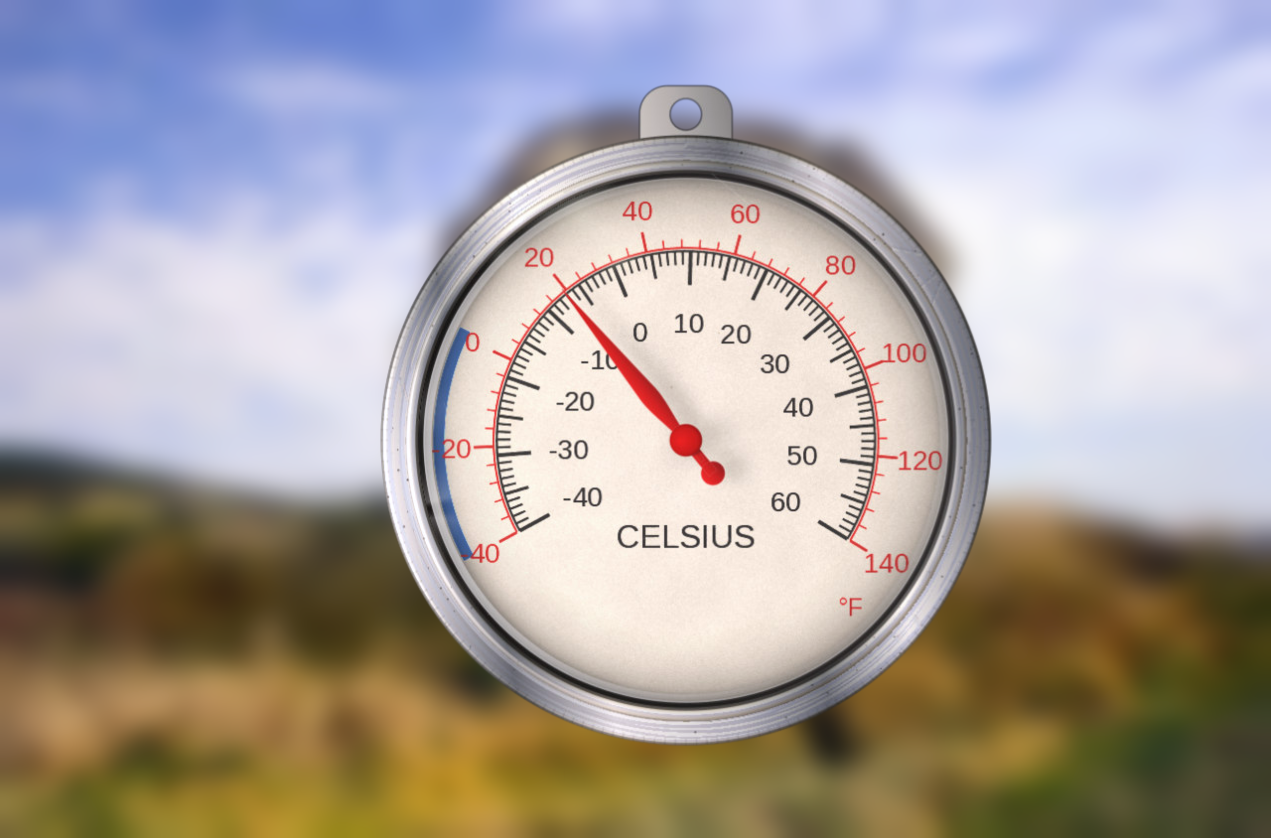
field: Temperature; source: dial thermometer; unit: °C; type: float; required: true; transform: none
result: -7 °C
